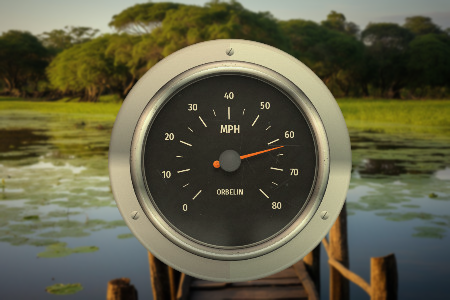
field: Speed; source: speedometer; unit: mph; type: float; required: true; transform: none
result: 62.5 mph
